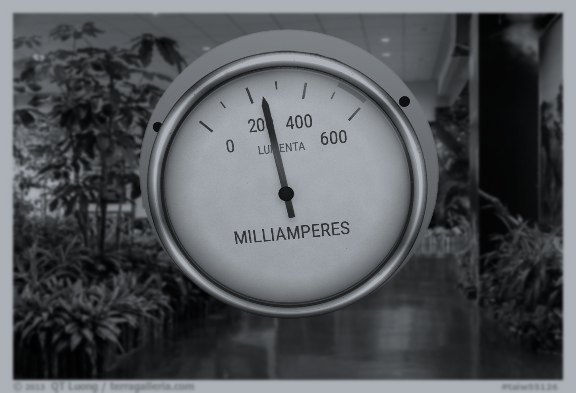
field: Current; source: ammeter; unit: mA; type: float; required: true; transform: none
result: 250 mA
